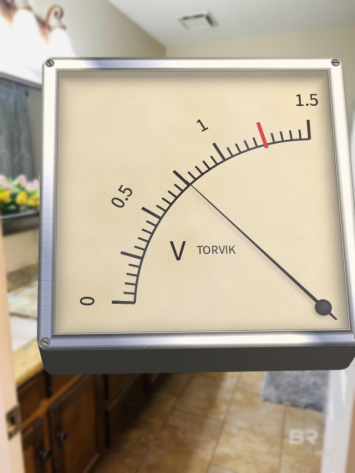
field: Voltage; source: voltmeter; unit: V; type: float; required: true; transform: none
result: 0.75 V
